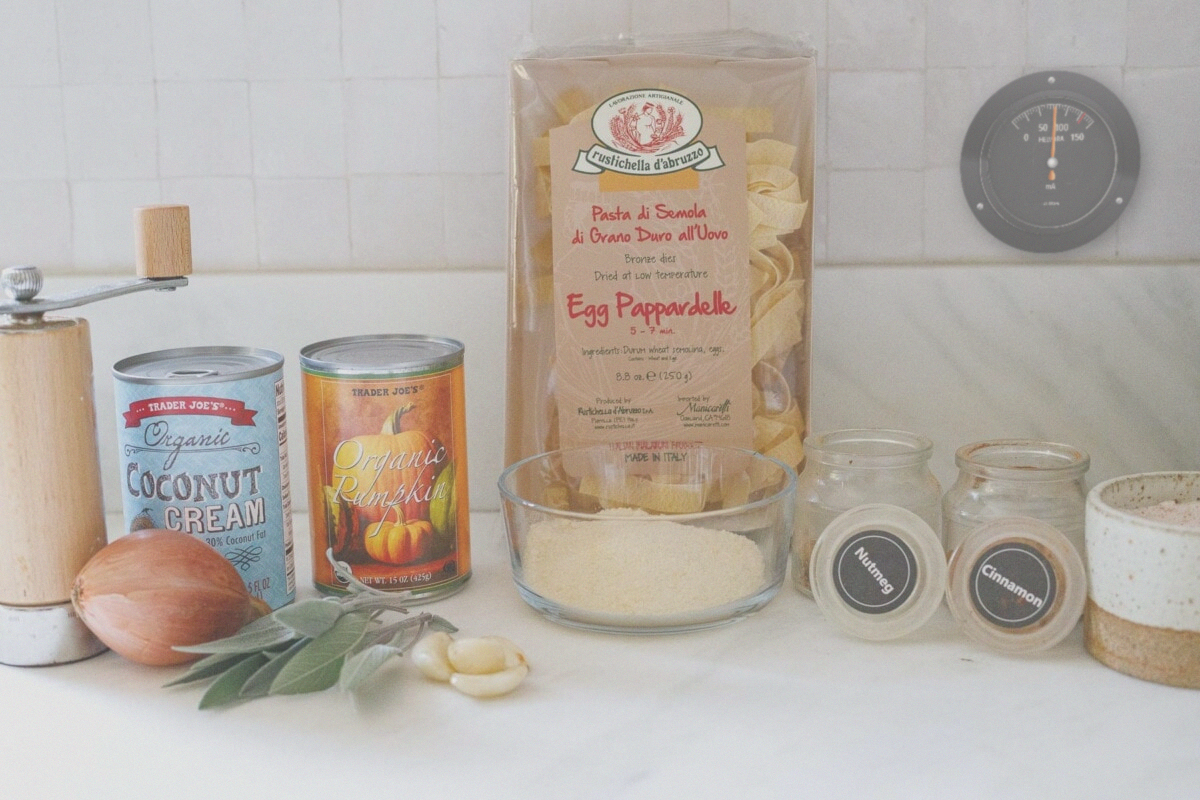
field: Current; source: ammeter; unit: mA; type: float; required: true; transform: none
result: 75 mA
